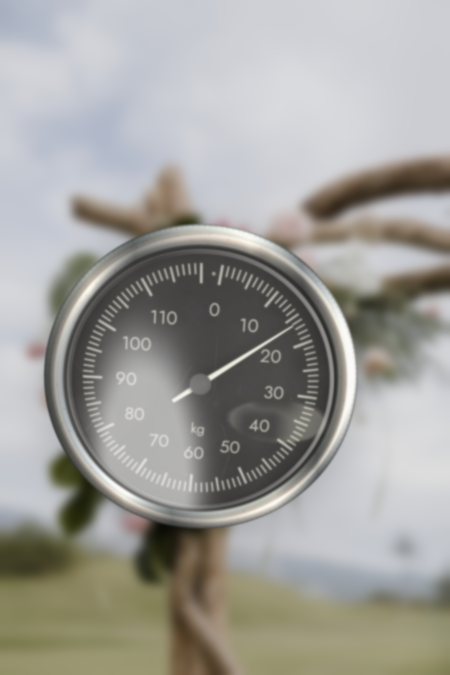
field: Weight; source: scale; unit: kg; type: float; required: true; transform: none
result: 16 kg
